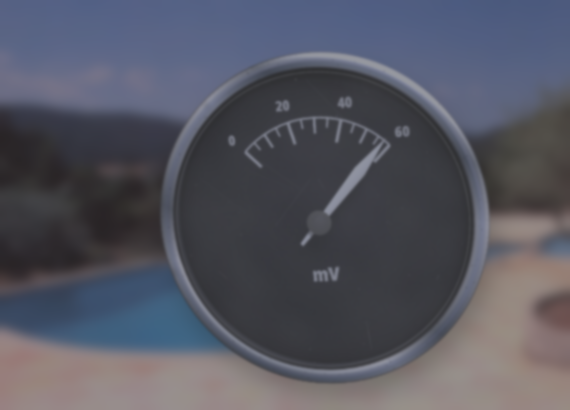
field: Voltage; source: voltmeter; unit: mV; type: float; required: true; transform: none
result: 57.5 mV
